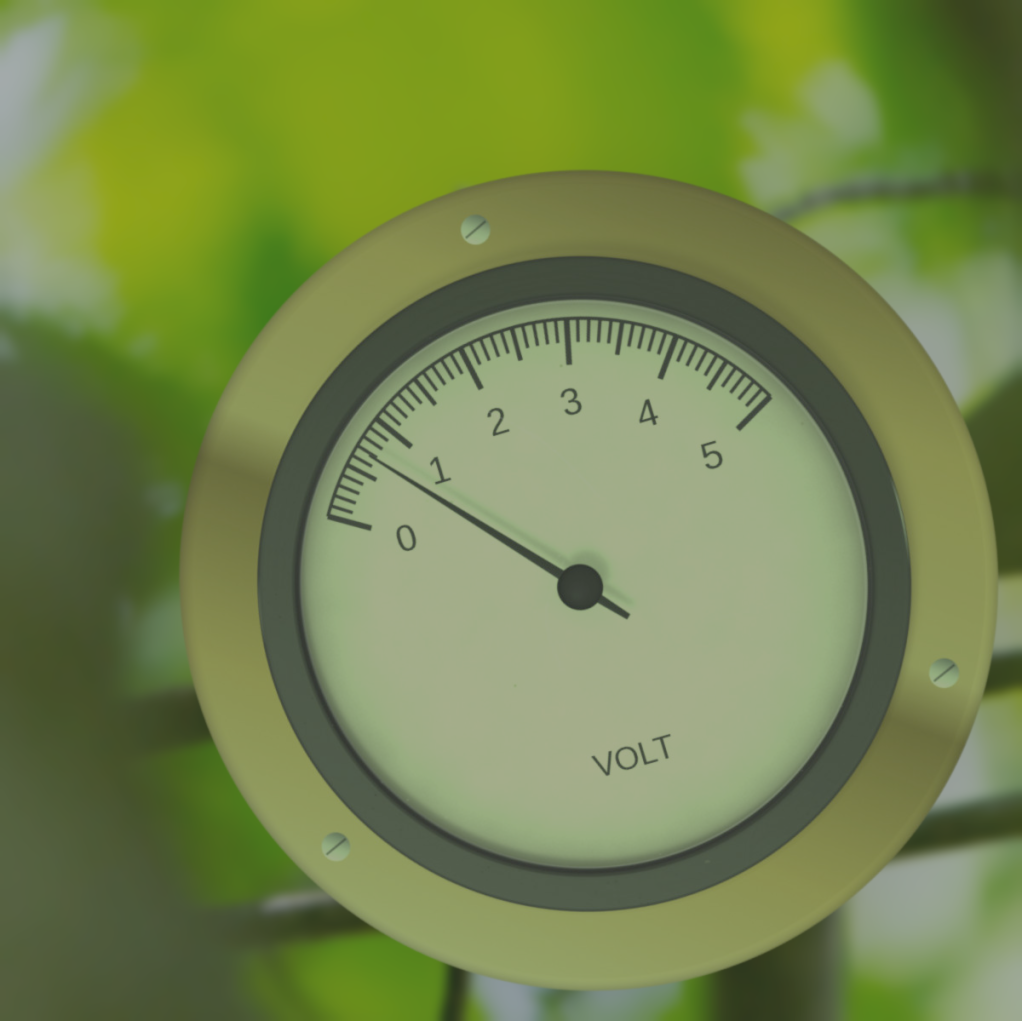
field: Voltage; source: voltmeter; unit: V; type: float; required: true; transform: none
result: 0.7 V
